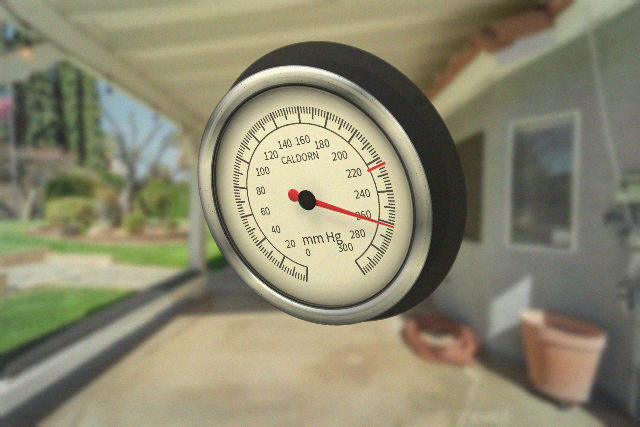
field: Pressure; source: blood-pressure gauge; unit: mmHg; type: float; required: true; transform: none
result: 260 mmHg
